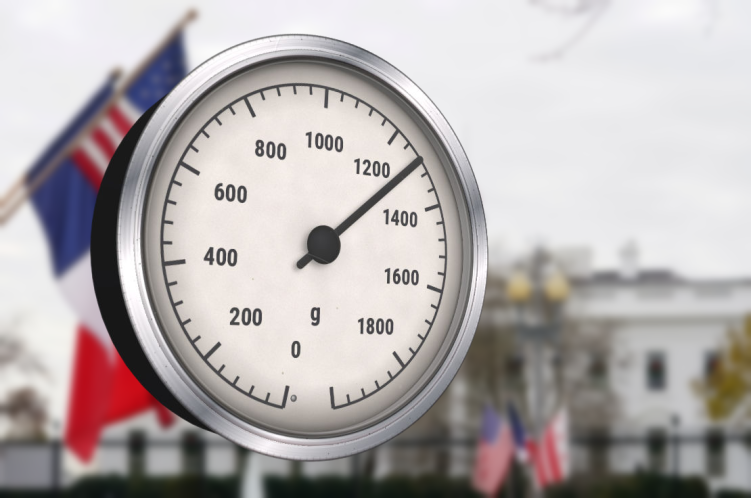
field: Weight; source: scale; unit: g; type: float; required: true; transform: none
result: 1280 g
